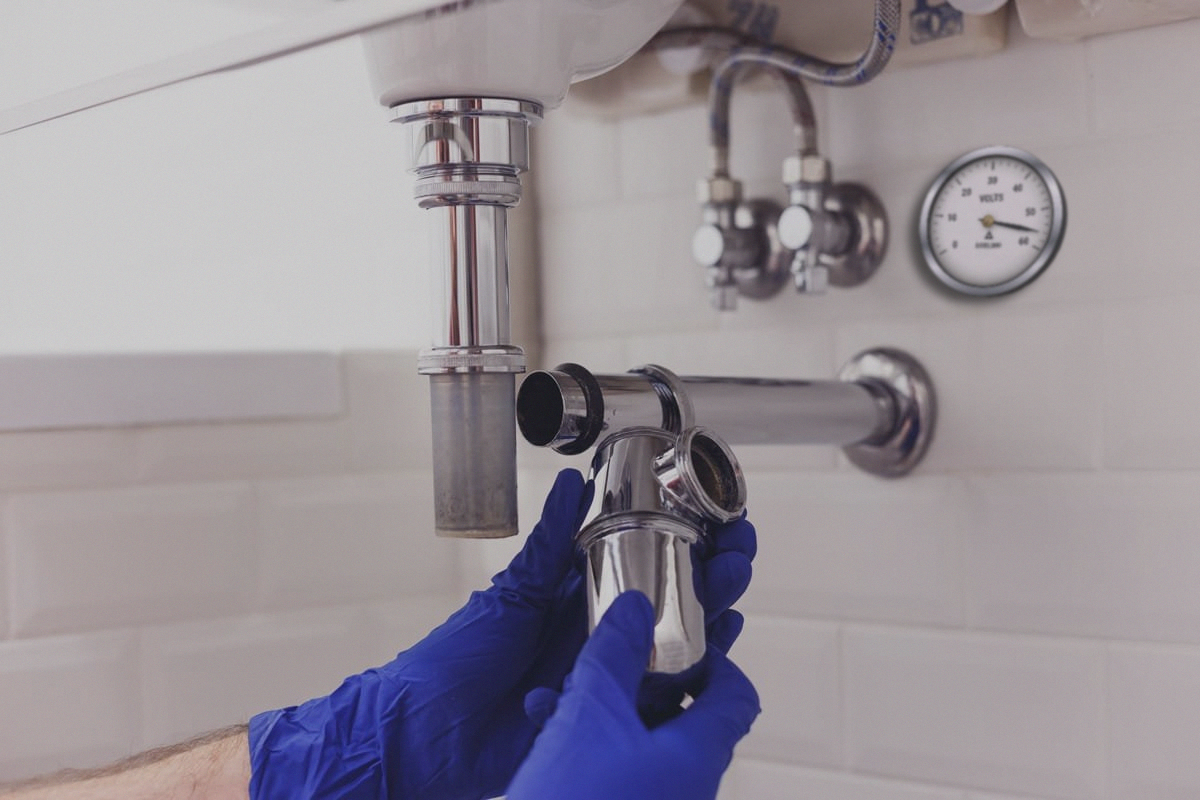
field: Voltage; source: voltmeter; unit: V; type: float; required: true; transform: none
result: 56 V
